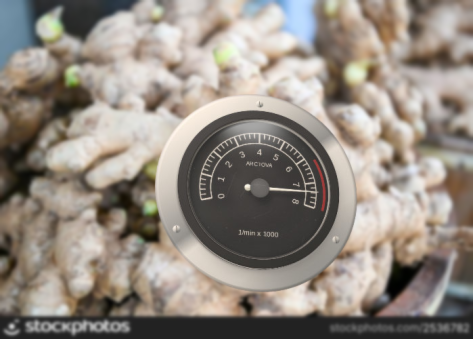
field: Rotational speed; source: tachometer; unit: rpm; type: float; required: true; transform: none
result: 7400 rpm
